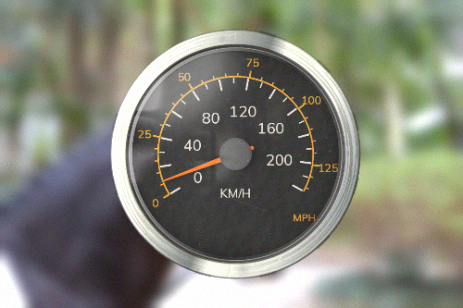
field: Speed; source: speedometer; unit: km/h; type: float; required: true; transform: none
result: 10 km/h
